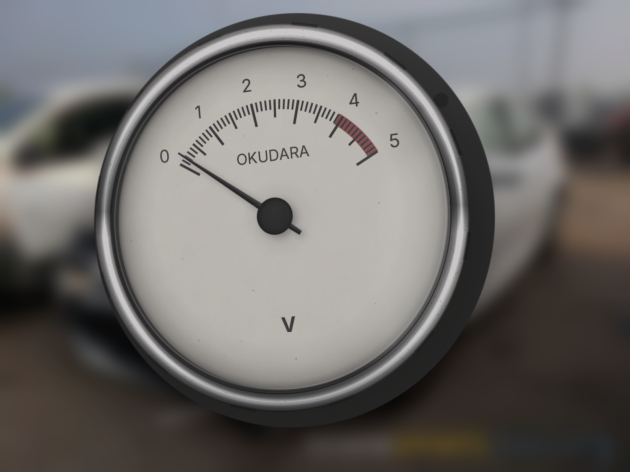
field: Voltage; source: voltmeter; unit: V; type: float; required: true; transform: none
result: 0.2 V
